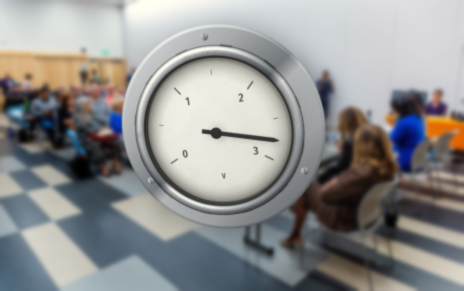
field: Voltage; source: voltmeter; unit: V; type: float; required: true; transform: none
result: 2.75 V
